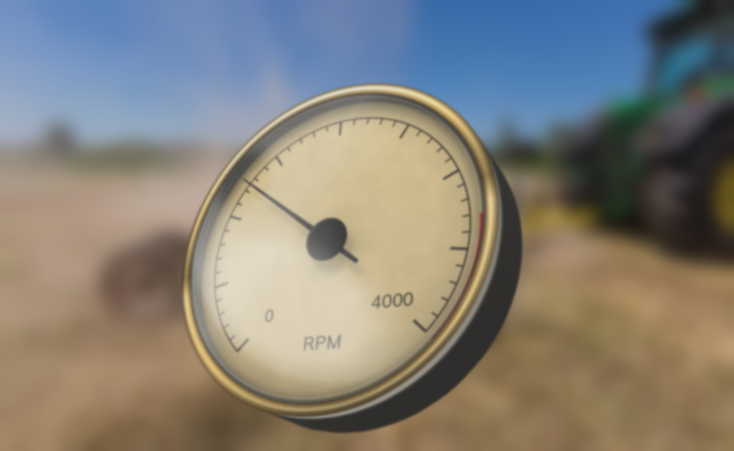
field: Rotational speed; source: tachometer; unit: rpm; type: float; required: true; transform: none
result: 1250 rpm
